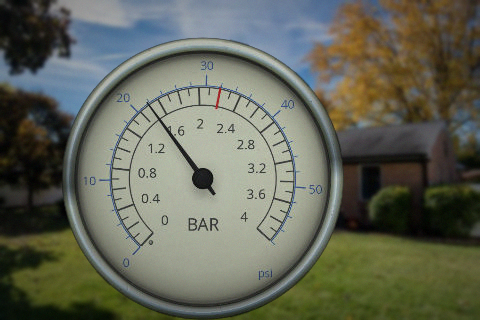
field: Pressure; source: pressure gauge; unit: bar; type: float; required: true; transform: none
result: 1.5 bar
